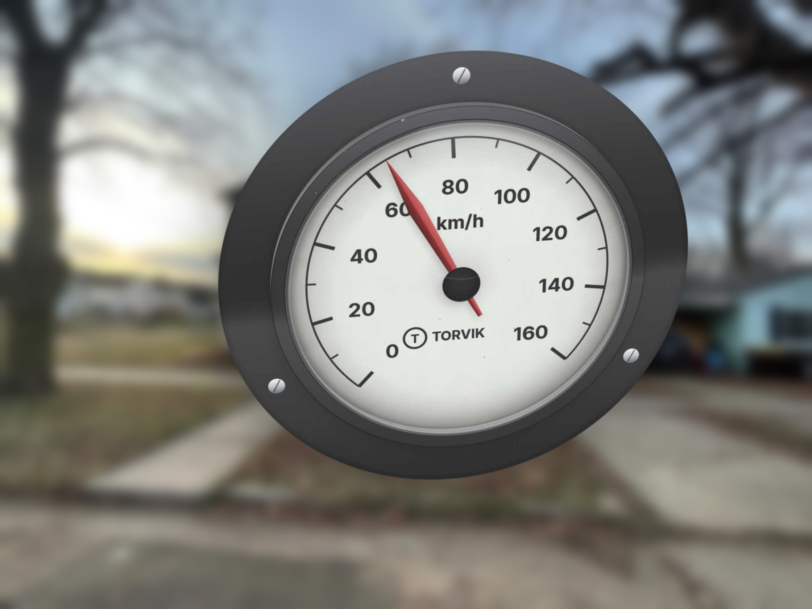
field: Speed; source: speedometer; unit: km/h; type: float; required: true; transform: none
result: 65 km/h
